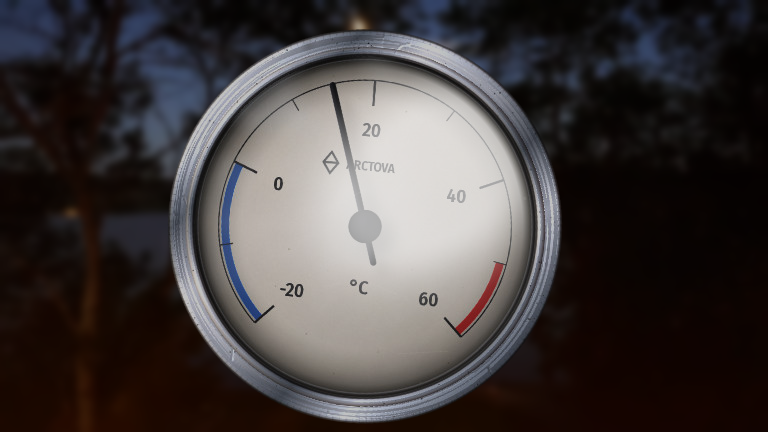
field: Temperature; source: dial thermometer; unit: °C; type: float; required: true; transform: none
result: 15 °C
